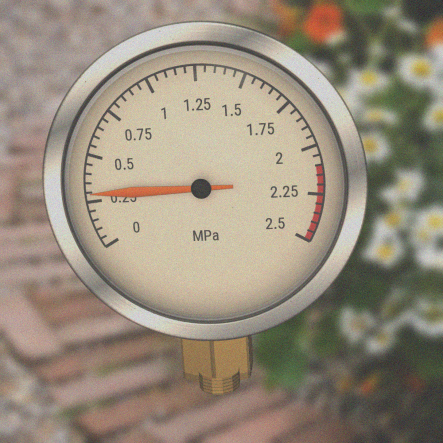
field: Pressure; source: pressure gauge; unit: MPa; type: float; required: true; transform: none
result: 0.3 MPa
